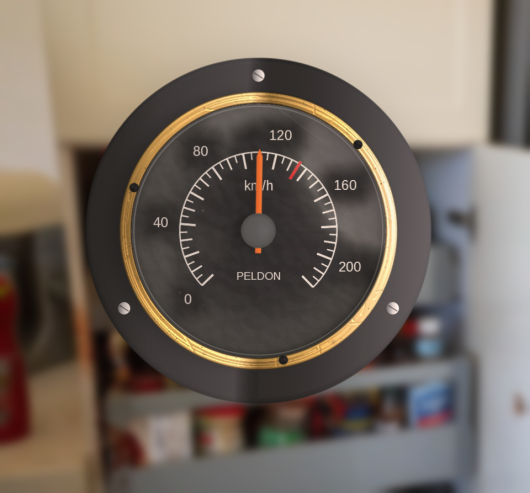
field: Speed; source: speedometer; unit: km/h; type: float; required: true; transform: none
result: 110 km/h
